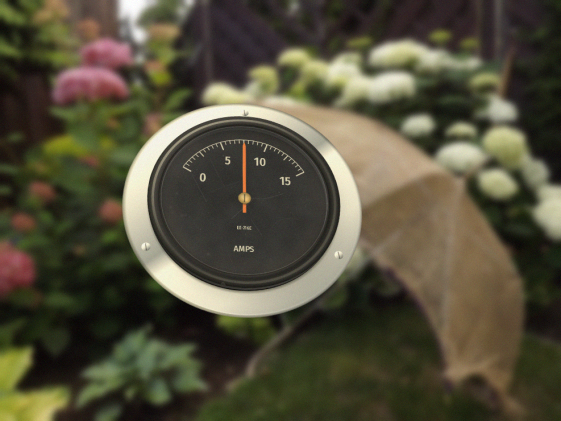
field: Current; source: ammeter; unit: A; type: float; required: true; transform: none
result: 7.5 A
